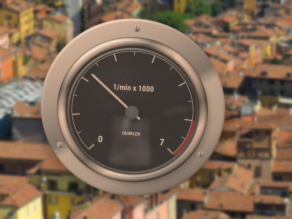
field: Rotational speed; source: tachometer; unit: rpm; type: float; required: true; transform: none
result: 2250 rpm
